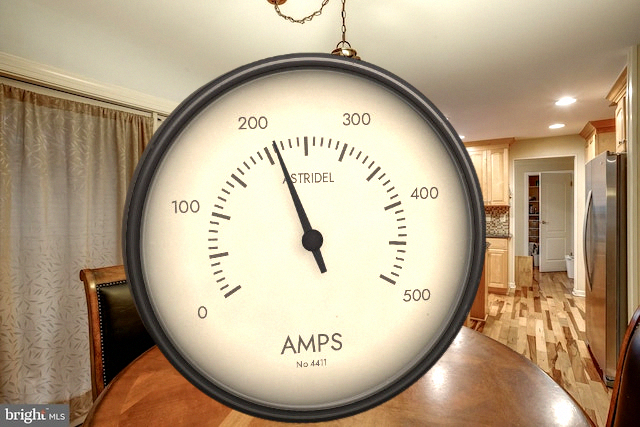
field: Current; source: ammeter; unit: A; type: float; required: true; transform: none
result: 210 A
